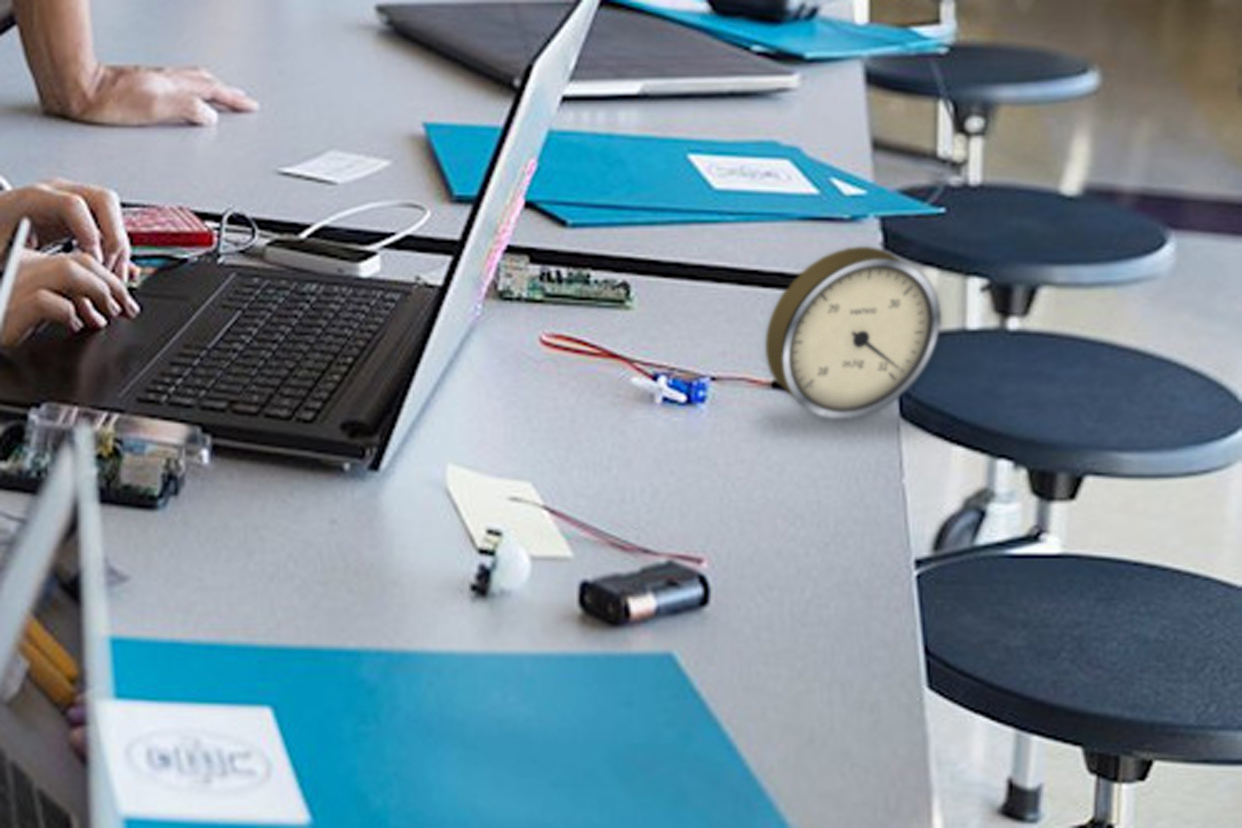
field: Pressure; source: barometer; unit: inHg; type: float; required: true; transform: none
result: 30.9 inHg
